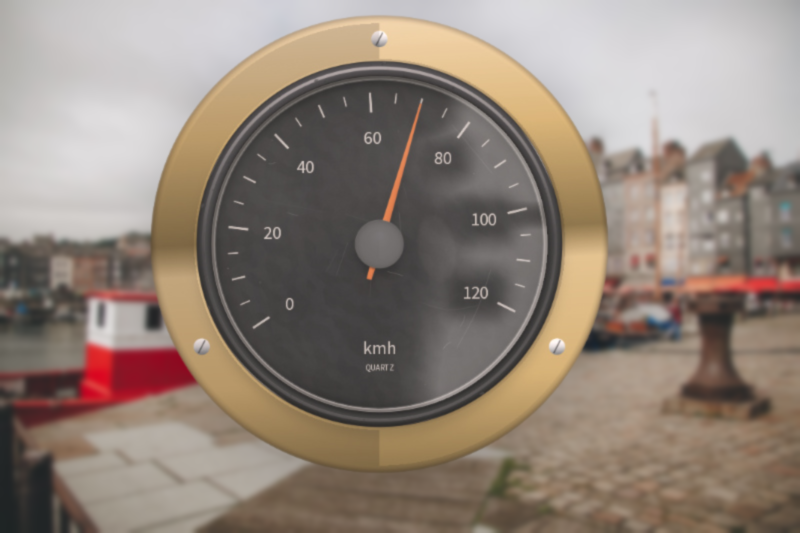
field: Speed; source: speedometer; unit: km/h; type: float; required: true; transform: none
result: 70 km/h
